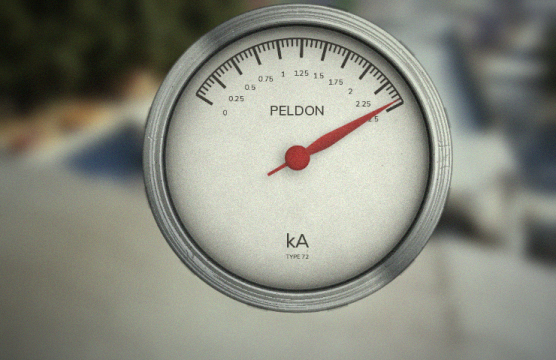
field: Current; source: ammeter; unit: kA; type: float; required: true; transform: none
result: 2.45 kA
